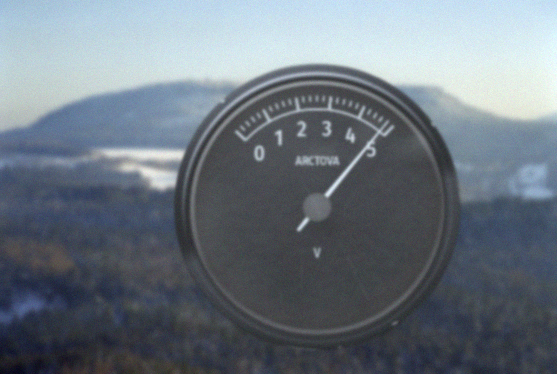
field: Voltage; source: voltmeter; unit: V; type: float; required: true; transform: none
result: 4.8 V
